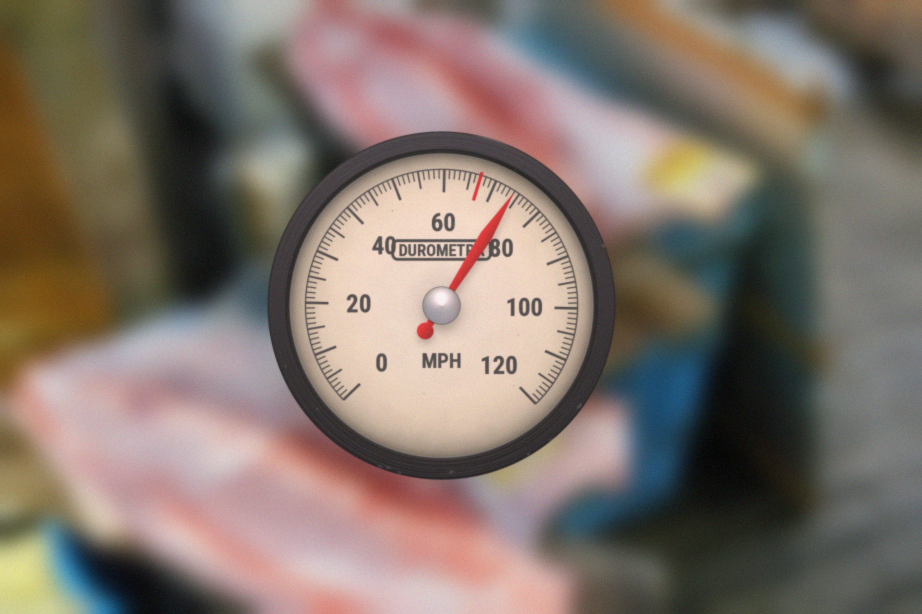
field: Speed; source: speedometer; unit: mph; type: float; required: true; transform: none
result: 74 mph
